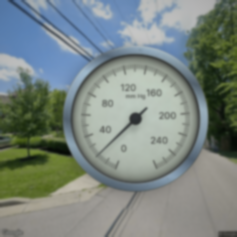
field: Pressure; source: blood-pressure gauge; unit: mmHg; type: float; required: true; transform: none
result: 20 mmHg
